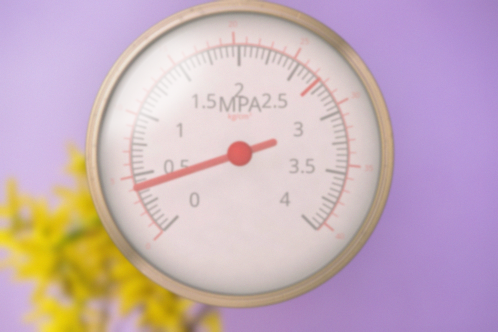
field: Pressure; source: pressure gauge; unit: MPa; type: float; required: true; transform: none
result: 0.4 MPa
